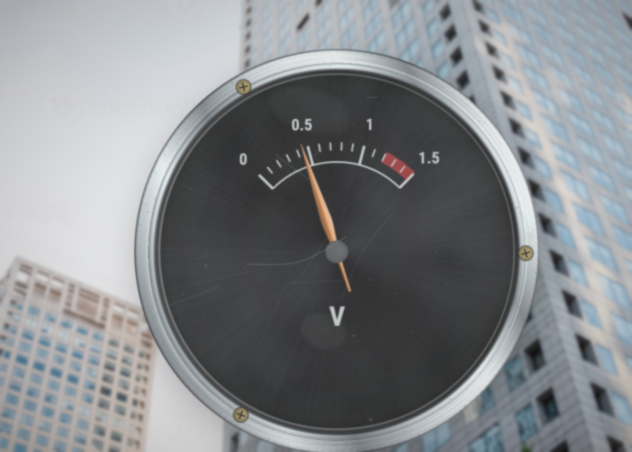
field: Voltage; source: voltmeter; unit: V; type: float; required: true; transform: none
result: 0.45 V
